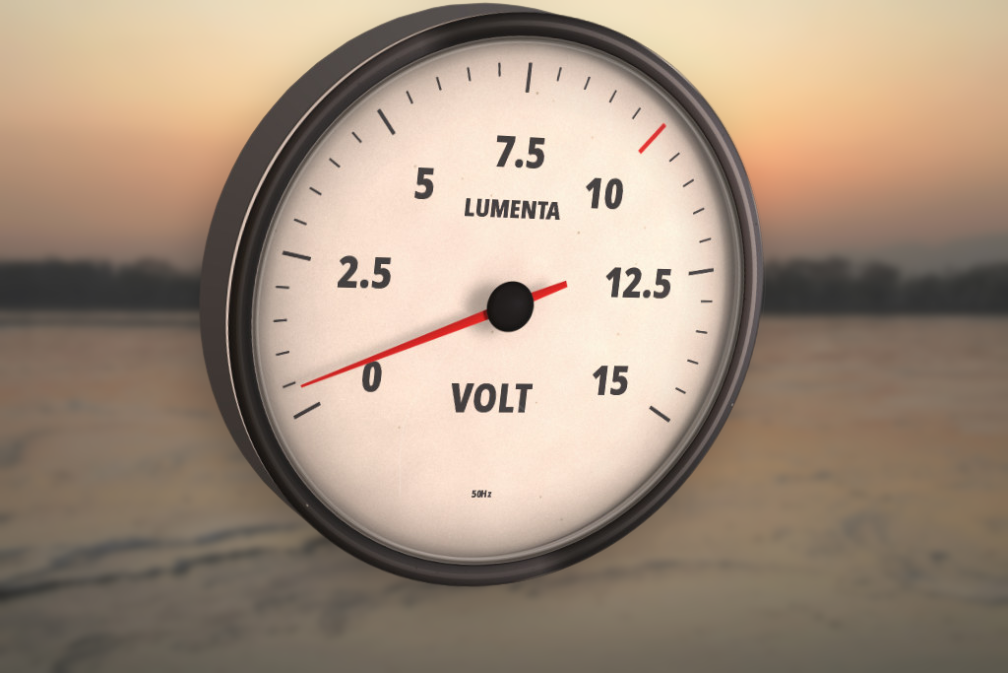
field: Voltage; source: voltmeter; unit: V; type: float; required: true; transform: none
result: 0.5 V
